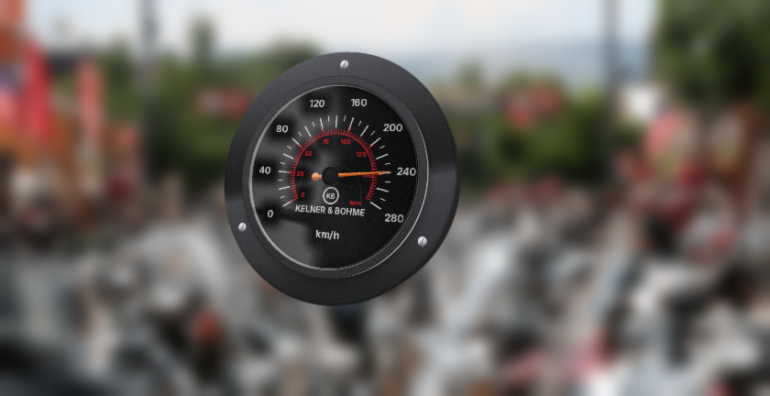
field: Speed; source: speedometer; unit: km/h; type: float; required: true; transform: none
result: 240 km/h
